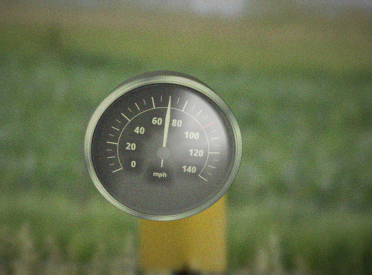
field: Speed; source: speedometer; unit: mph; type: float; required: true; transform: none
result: 70 mph
